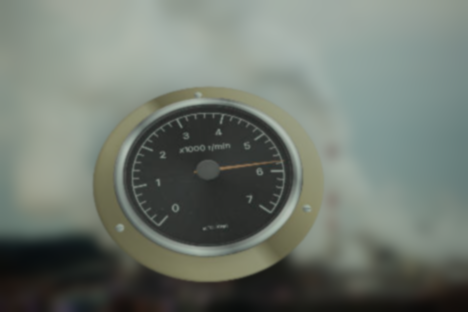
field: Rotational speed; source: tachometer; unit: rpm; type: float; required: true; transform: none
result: 5800 rpm
